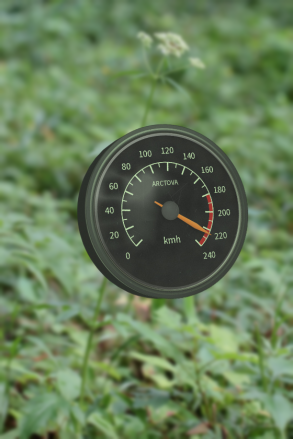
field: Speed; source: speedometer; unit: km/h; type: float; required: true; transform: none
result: 225 km/h
